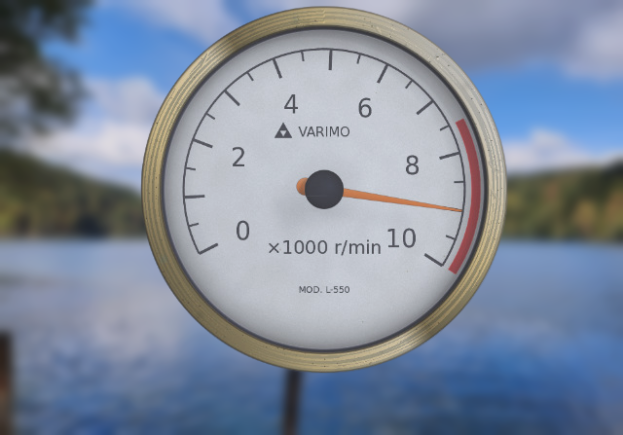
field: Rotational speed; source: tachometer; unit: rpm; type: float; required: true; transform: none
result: 9000 rpm
